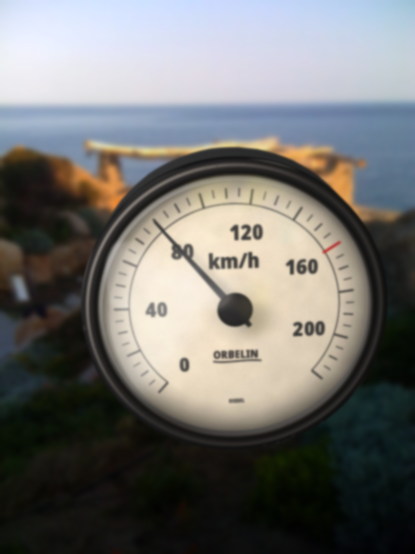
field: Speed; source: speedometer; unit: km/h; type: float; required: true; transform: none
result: 80 km/h
